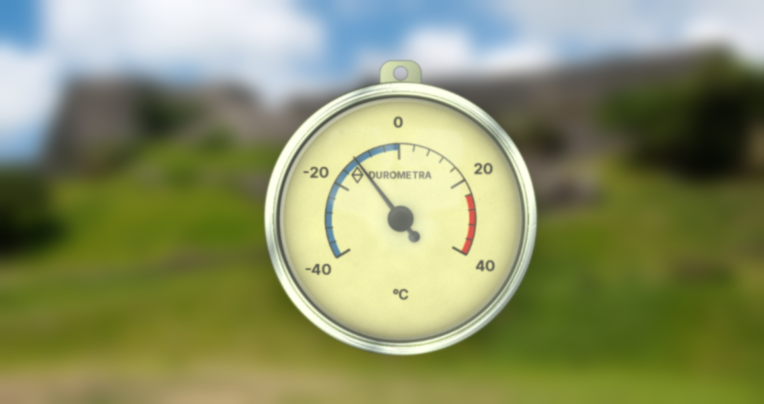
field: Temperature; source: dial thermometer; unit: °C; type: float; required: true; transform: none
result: -12 °C
